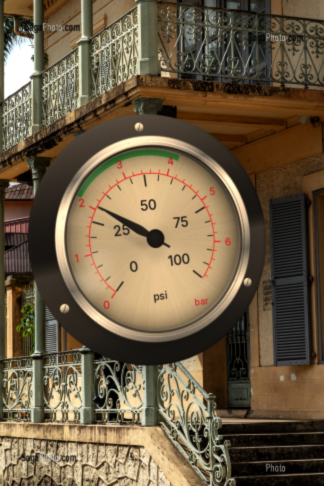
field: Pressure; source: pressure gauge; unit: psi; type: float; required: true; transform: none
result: 30 psi
